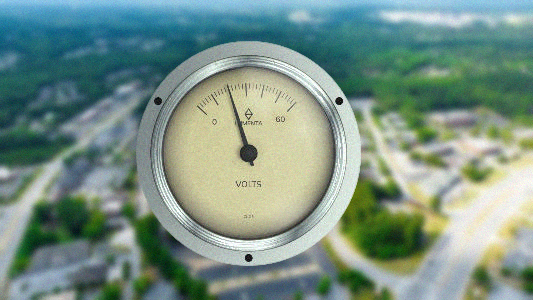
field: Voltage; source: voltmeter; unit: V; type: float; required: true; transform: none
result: 20 V
